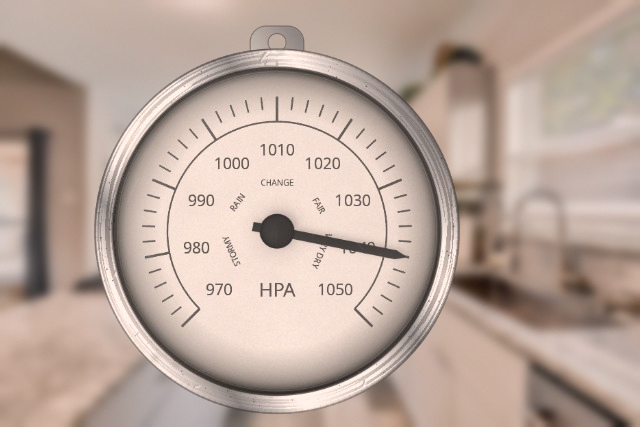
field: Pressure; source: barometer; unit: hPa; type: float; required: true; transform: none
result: 1040 hPa
